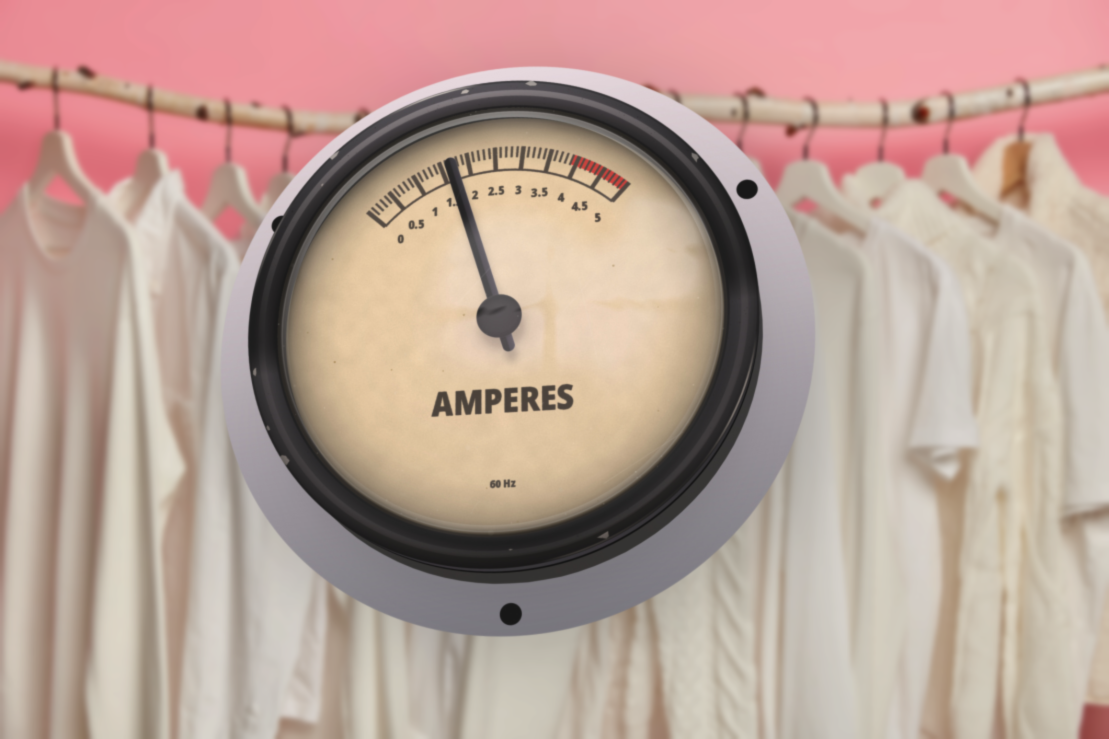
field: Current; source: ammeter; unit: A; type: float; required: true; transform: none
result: 1.7 A
